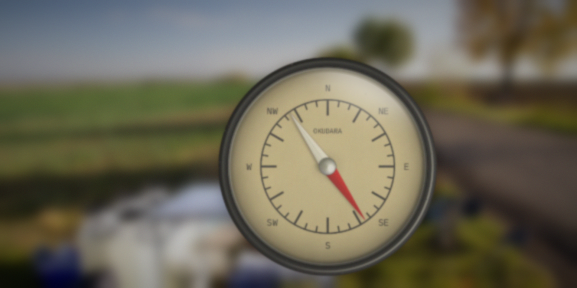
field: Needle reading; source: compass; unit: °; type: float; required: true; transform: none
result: 145 °
